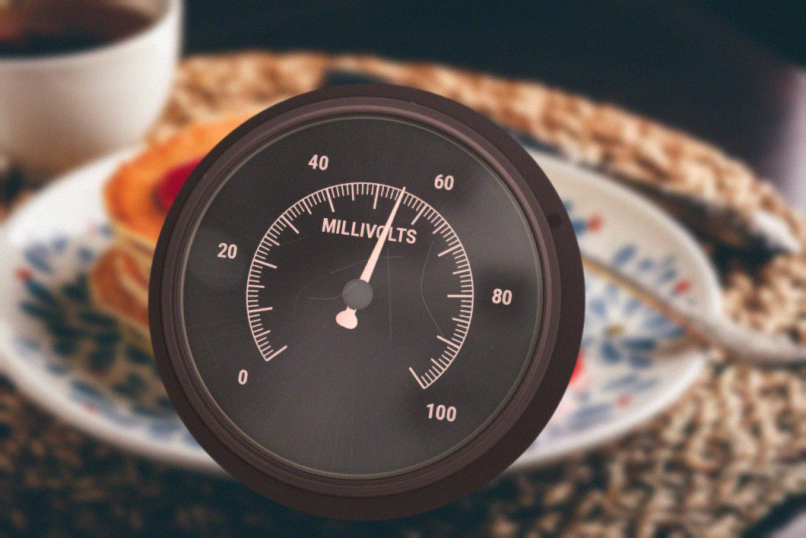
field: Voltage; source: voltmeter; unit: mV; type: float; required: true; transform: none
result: 55 mV
